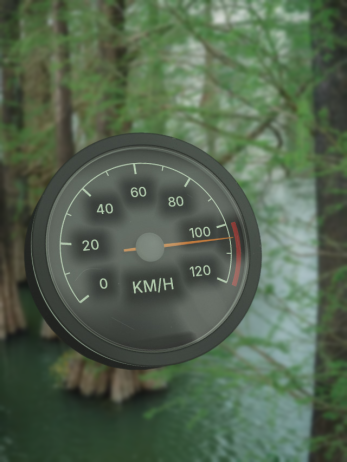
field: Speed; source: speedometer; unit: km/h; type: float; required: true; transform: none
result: 105 km/h
